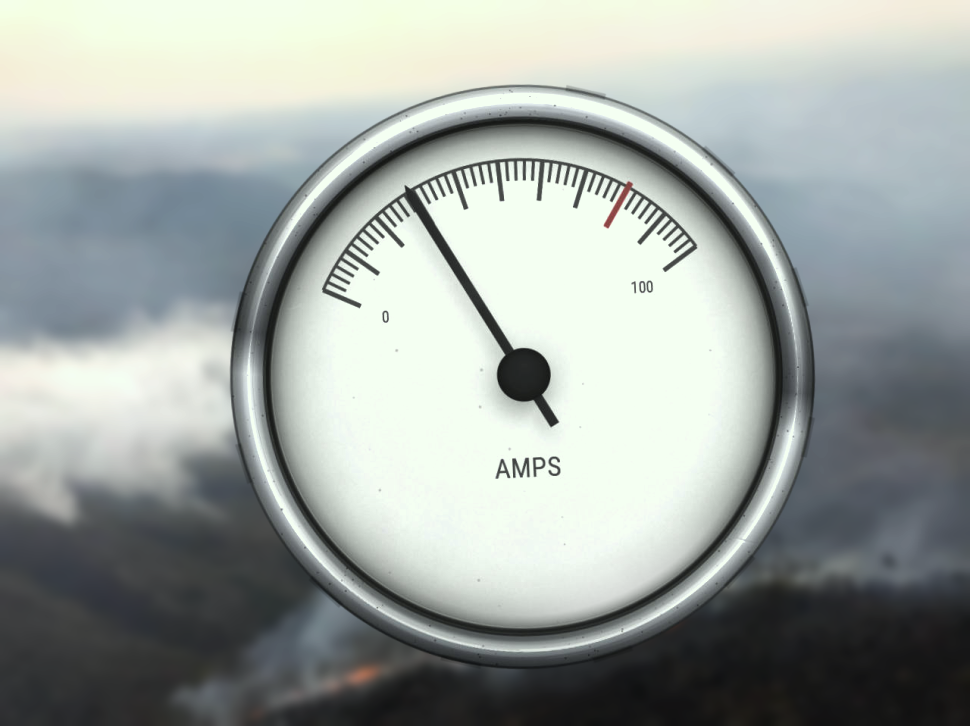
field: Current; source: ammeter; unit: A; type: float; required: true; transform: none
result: 29 A
